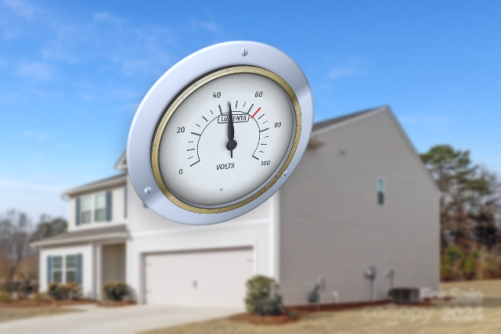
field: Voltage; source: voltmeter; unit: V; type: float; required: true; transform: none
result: 45 V
